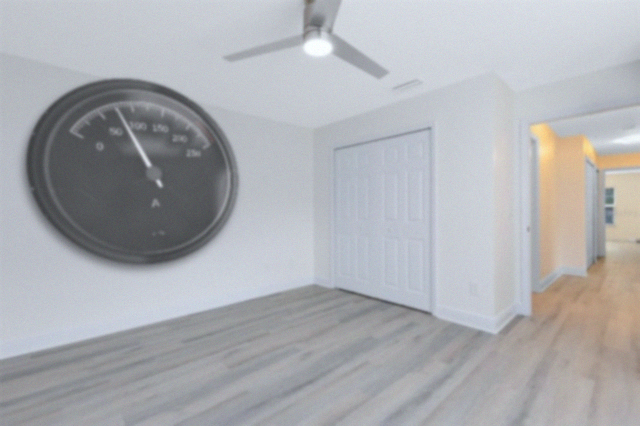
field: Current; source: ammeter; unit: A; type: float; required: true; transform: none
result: 75 A
